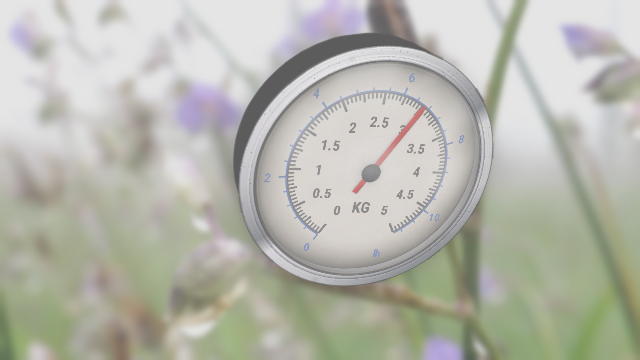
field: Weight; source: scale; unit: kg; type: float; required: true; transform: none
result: 3 kg
